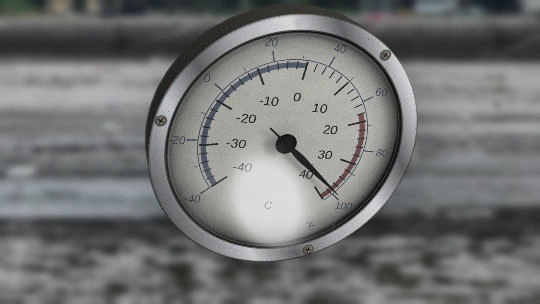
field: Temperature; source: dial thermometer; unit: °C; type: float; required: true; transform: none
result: 37 °C
